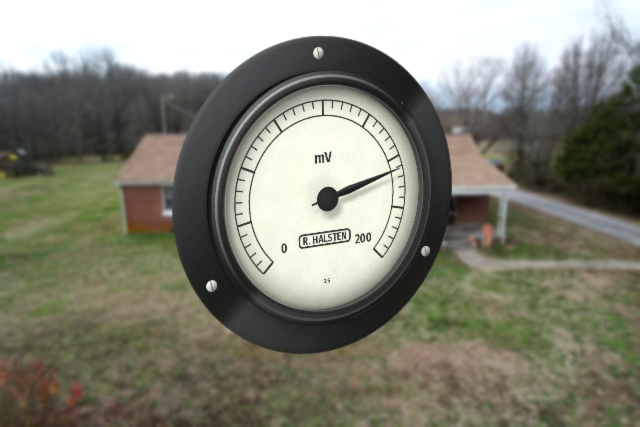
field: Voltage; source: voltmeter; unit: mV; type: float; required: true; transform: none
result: 155 mV
